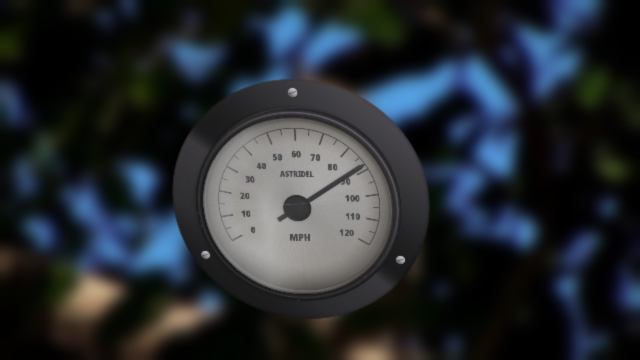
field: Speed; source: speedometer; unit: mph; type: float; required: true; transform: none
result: 87.5 mph
